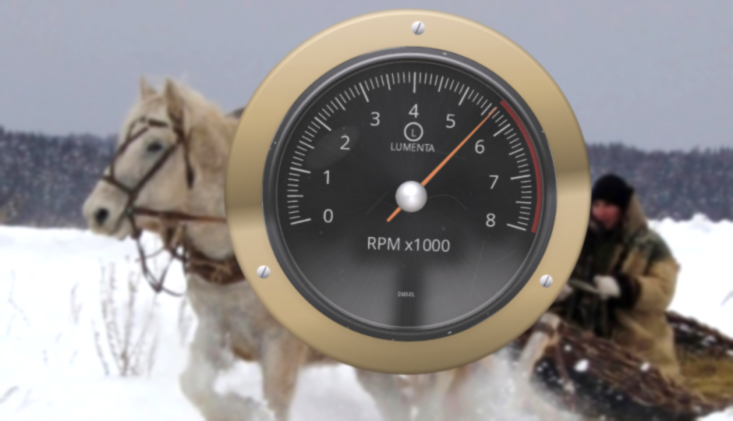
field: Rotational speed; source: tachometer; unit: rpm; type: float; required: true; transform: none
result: 5600 rpm
